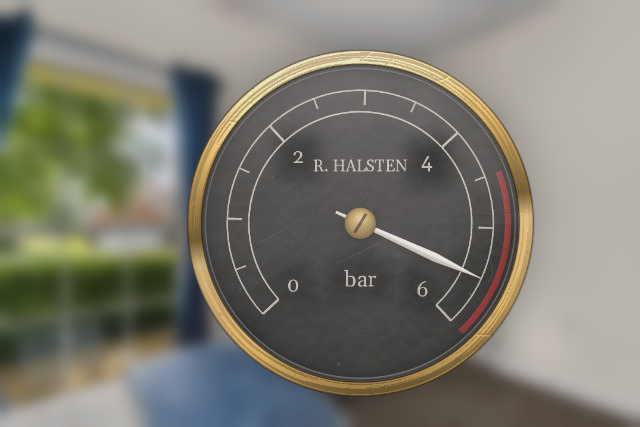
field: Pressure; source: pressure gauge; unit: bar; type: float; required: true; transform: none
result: 5.5 bar
